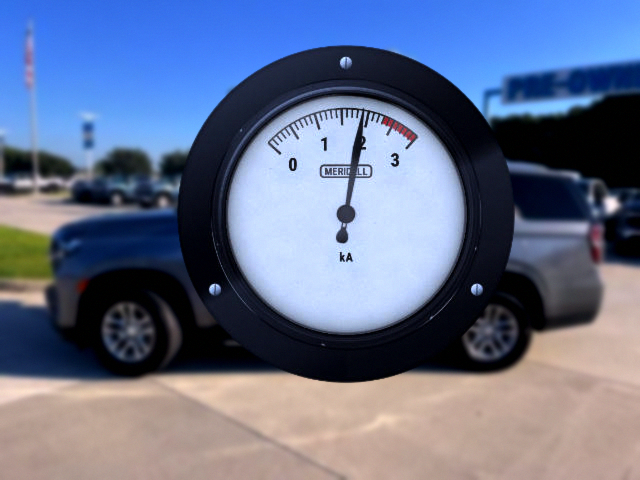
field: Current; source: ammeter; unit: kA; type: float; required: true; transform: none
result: 1.9 kA
